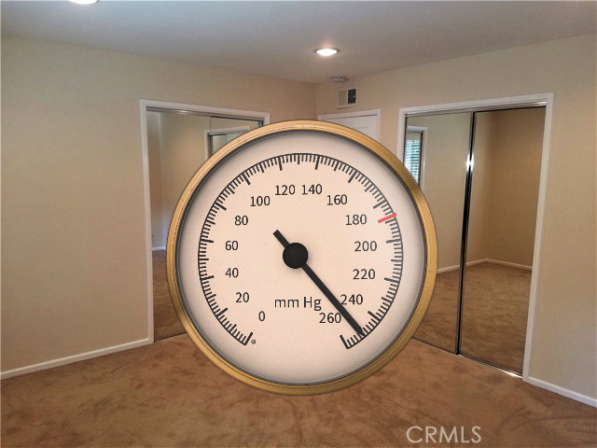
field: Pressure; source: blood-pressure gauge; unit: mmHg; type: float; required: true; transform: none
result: 250 mmHg
